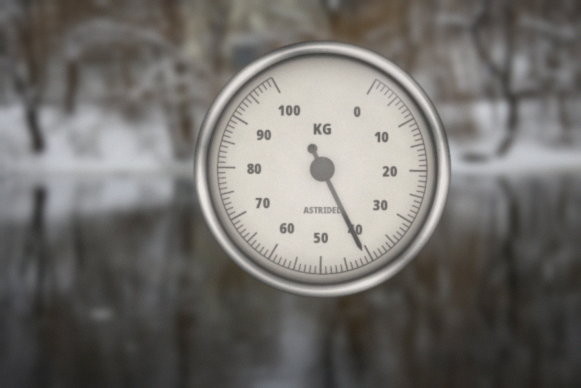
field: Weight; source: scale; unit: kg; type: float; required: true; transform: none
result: 41 kg
